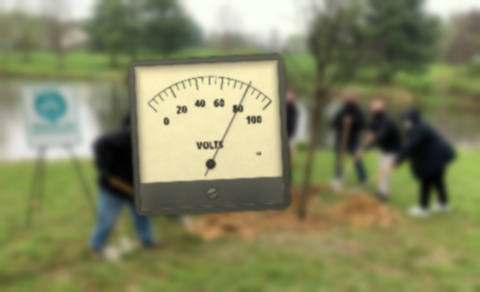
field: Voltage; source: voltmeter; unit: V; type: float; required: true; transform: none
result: 80 V
